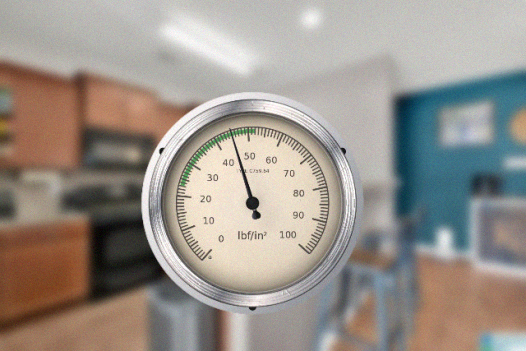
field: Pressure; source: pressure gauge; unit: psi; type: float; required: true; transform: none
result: 45 psi
